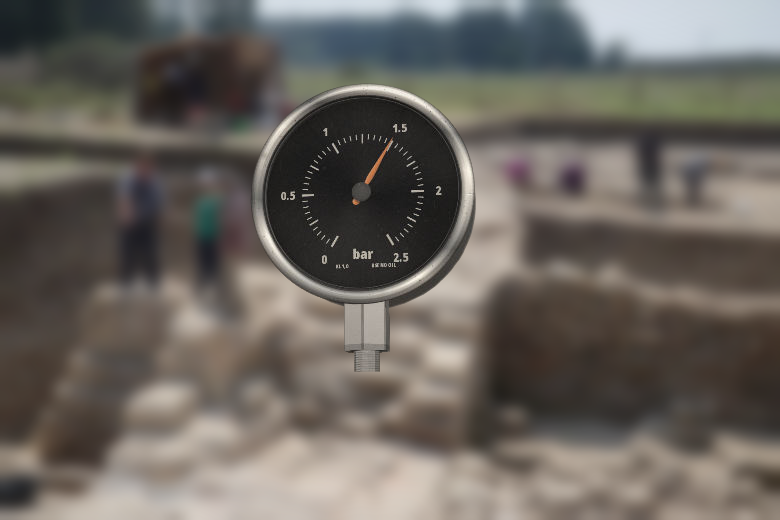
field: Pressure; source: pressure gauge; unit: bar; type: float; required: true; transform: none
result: 1.5 bar
